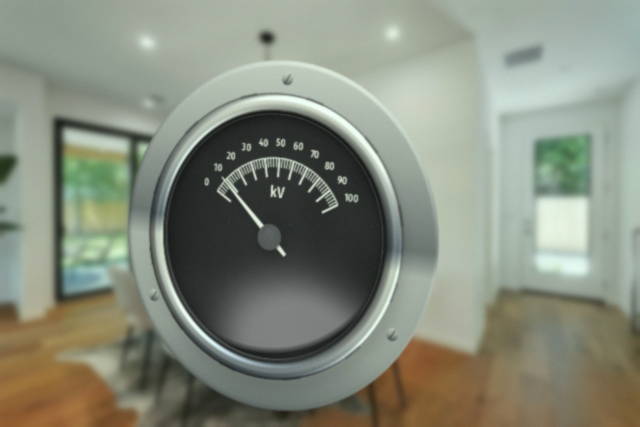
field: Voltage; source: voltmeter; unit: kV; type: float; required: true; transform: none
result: 10 kV
